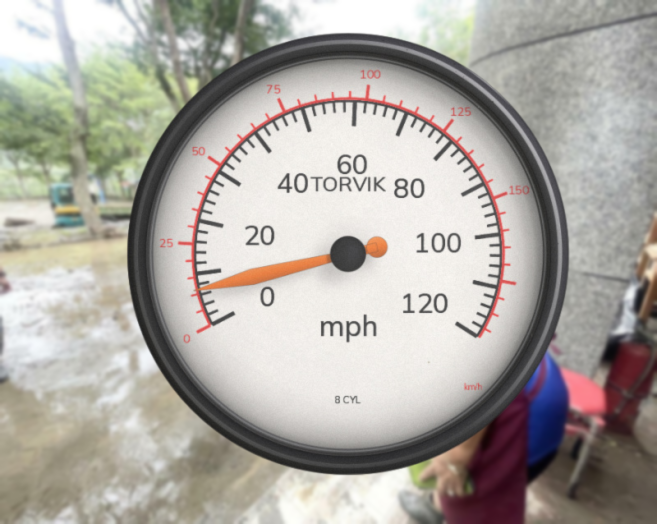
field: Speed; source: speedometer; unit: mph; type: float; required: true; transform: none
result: 7 mph
